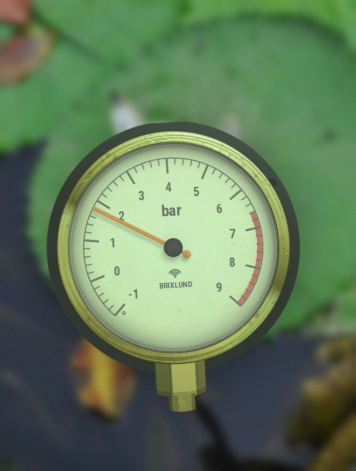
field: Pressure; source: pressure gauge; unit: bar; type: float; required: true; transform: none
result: 1.8 bar
